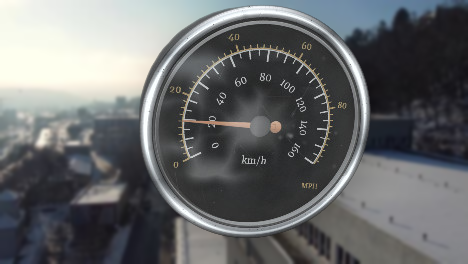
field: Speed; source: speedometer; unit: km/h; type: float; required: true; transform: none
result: 20 km/h
